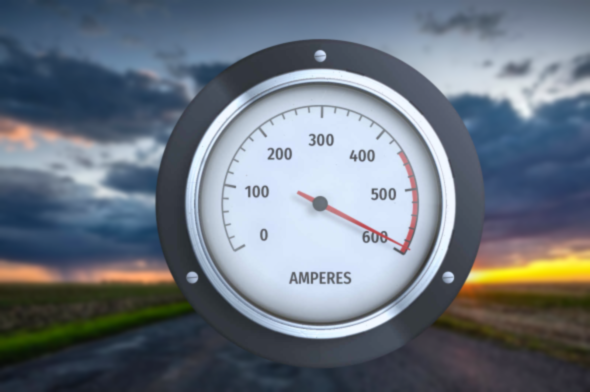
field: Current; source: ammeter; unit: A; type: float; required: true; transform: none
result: 590 A
